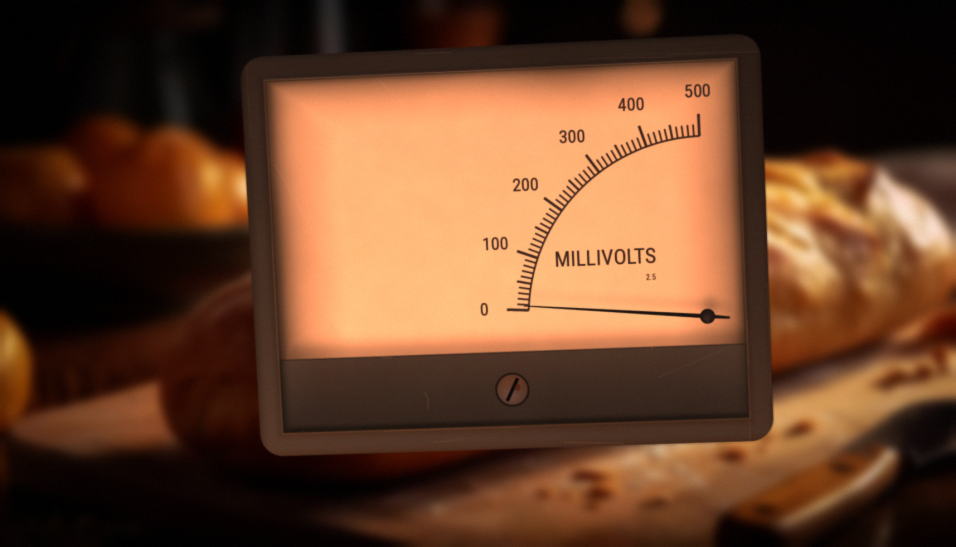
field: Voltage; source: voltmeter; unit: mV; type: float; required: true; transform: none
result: 10 mV
